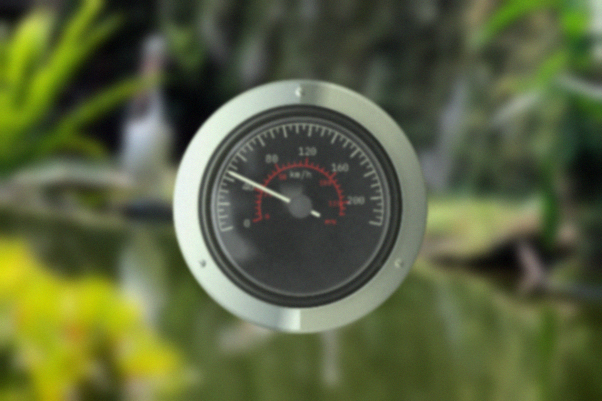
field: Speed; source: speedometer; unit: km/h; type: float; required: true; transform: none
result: 45 km/h
